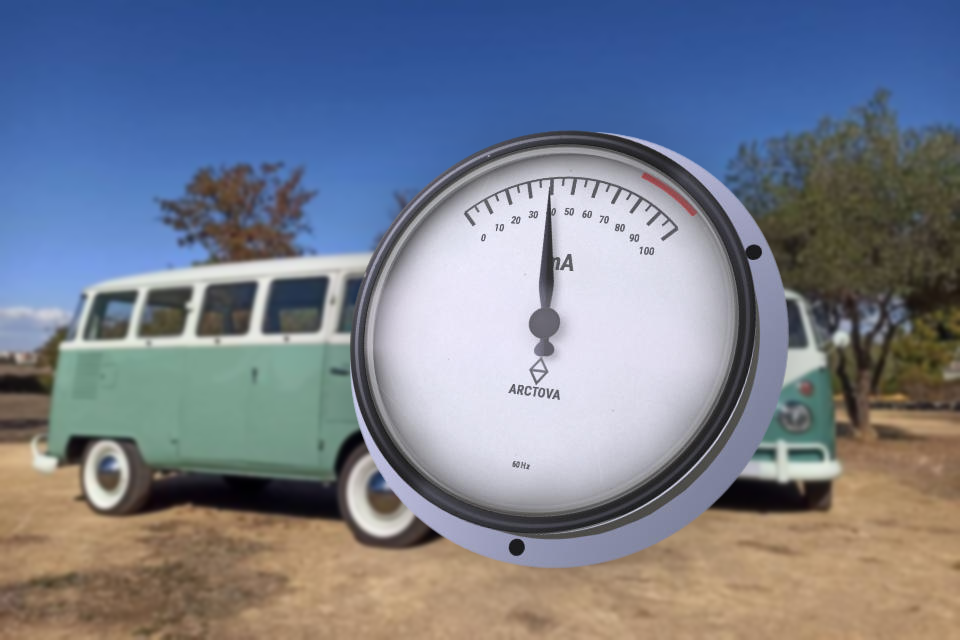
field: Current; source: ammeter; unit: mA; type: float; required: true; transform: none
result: 40 mA
